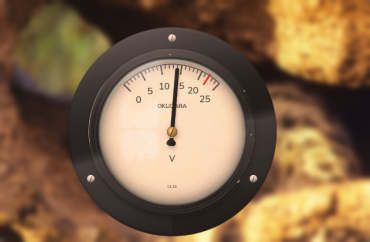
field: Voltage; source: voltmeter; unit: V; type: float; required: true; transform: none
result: 14 V
